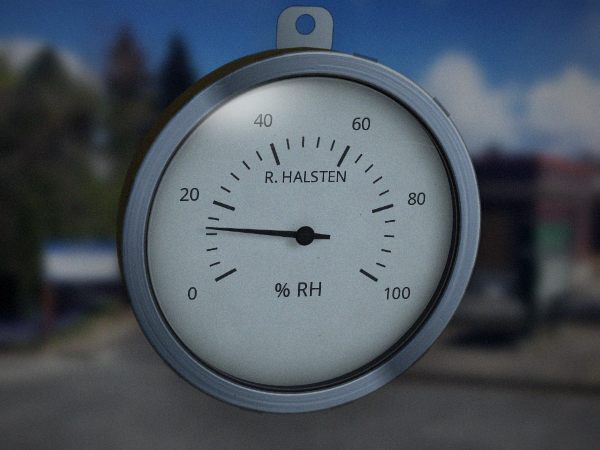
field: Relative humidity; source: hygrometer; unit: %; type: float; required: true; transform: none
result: 14 %
